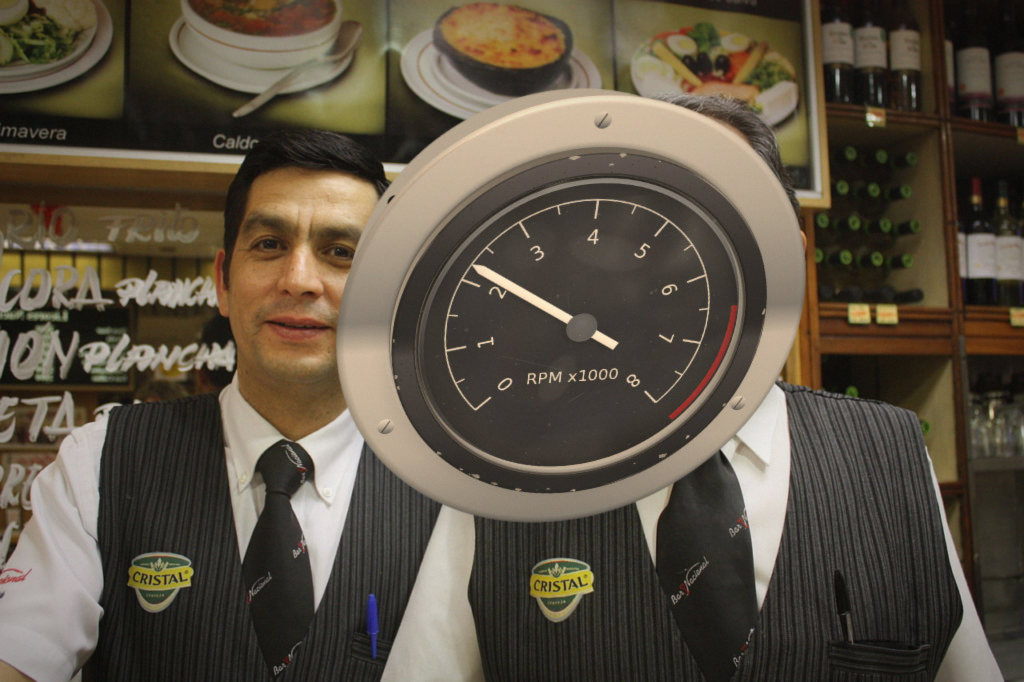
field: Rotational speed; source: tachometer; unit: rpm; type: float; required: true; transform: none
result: 2250 rpm
